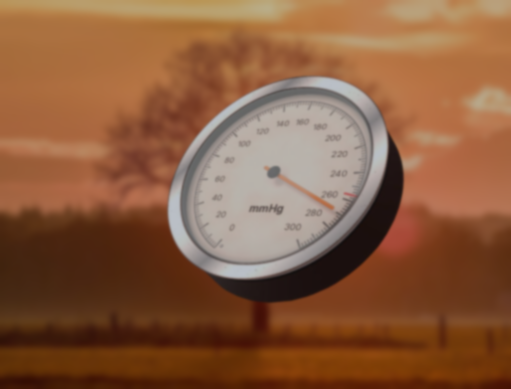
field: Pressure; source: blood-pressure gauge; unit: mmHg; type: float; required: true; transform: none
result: 270 mmHg
